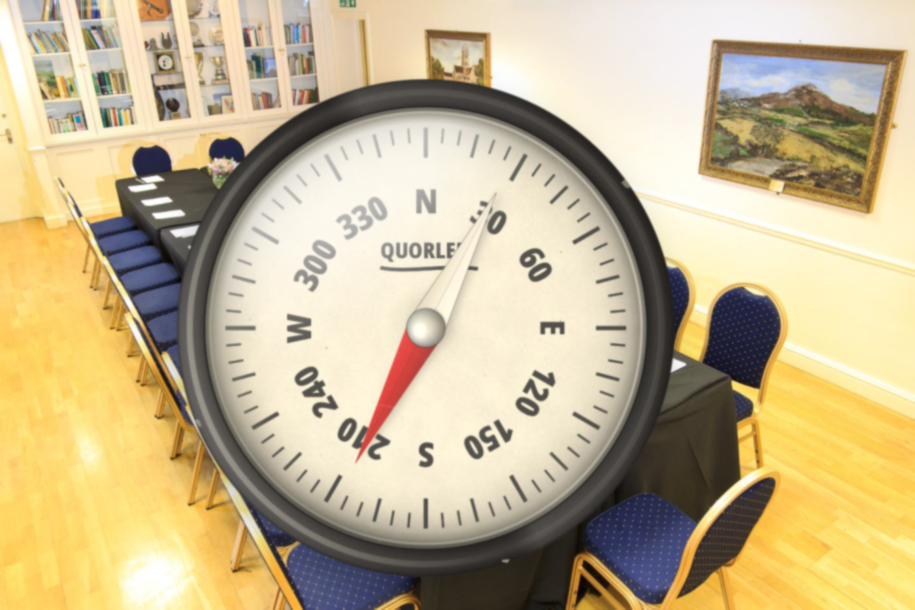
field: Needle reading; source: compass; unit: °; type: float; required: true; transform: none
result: 207.5 °
